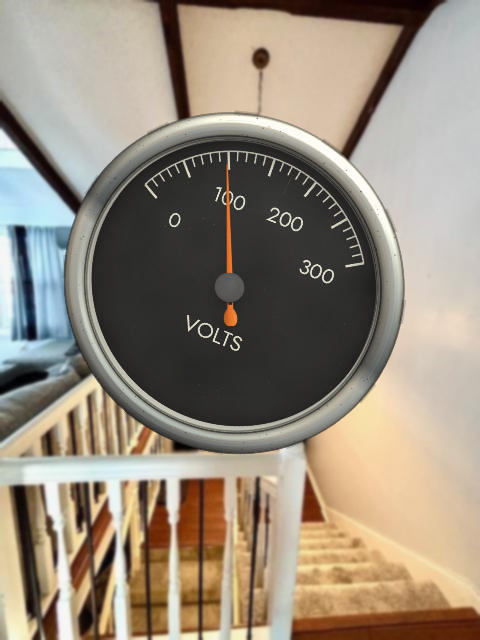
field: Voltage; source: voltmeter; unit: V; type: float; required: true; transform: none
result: 100 V
